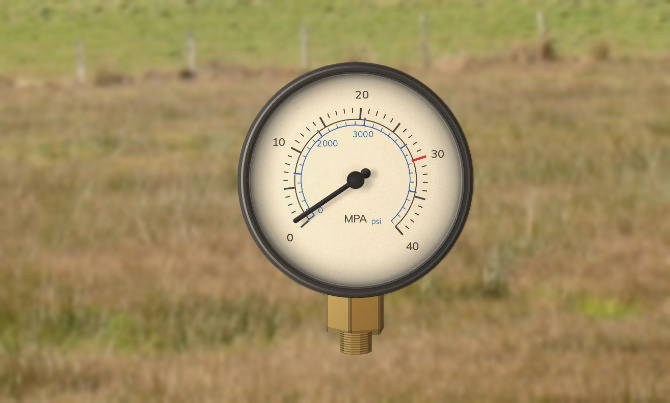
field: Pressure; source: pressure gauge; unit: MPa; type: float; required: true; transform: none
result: 1 MPa
